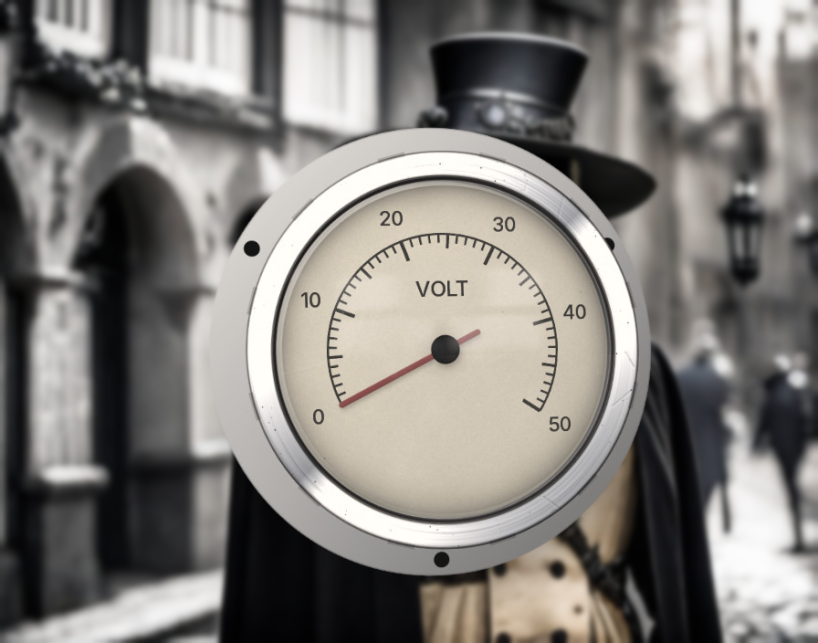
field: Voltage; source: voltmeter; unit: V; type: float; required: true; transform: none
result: 0 V
